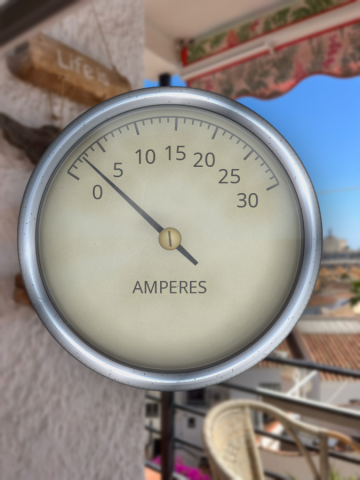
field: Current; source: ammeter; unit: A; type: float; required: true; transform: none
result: 2.5 A
